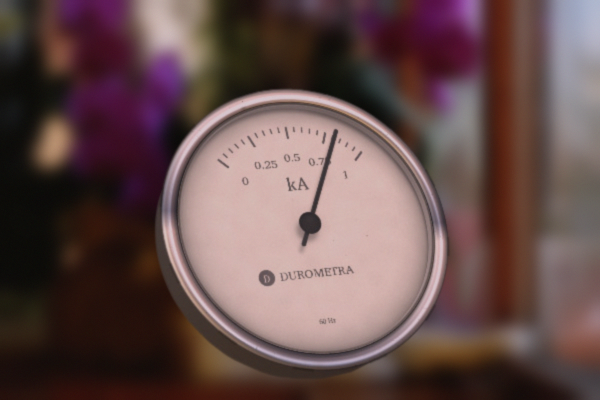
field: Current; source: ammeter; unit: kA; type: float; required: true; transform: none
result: 0.8 kA
